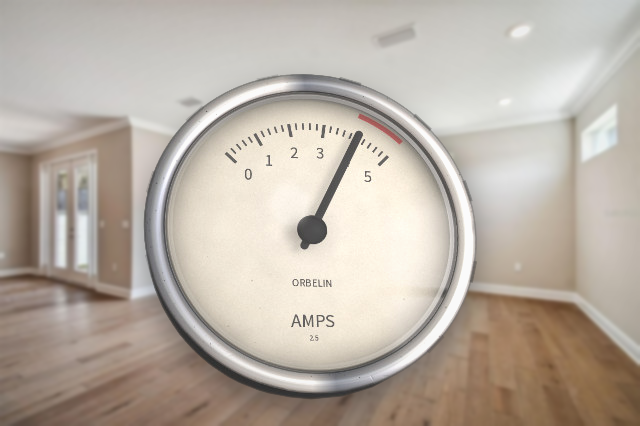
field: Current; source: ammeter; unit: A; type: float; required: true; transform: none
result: 4 A
